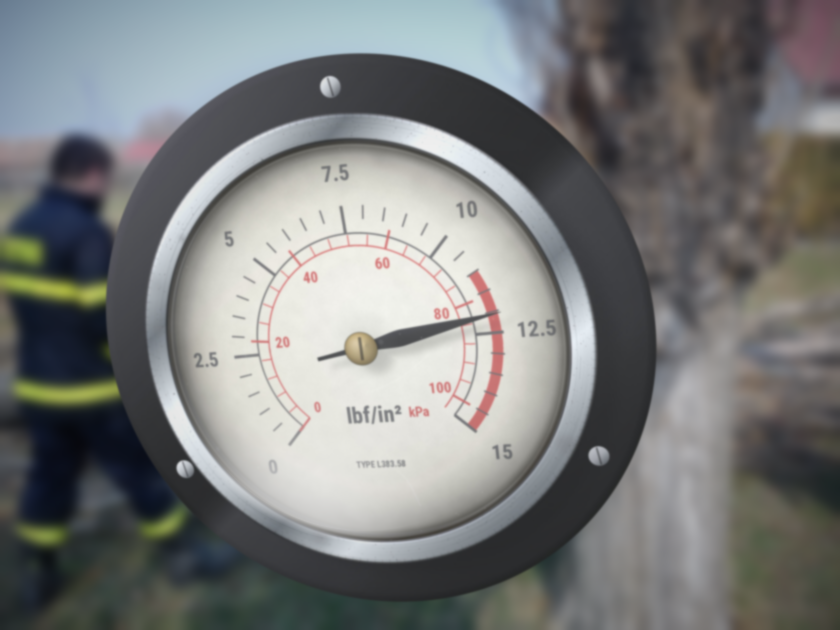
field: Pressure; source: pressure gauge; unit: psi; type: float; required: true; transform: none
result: 12 psi
